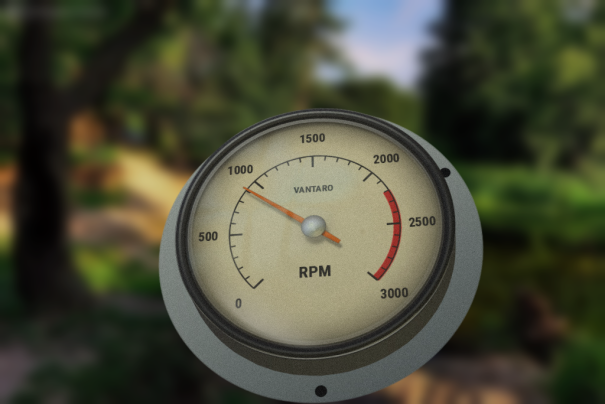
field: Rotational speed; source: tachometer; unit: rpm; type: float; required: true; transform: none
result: 900 rpm
